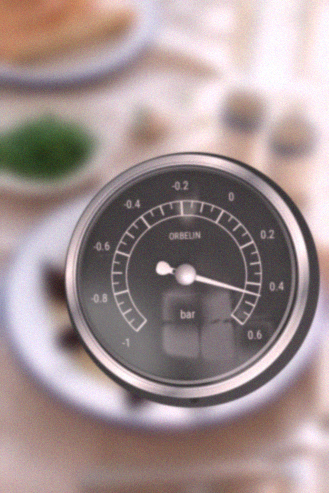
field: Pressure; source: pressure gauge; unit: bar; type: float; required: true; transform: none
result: 0.45 bar
